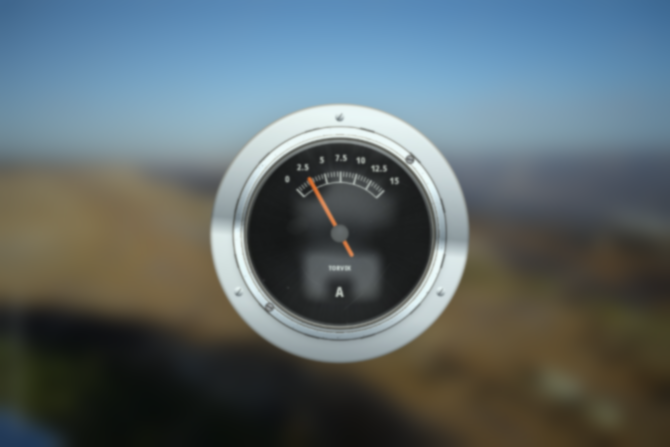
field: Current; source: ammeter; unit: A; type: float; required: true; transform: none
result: 2.5 A
